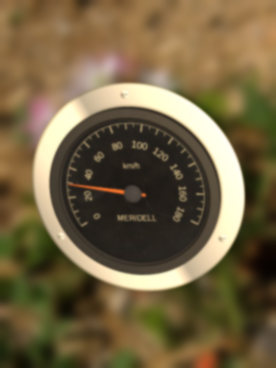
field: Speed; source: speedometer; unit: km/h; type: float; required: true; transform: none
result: 30 km/h
